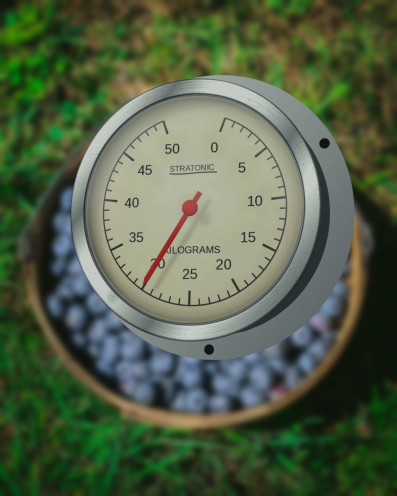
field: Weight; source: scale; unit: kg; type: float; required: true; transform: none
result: 30 kg
